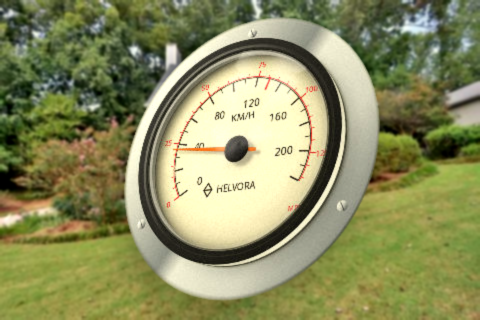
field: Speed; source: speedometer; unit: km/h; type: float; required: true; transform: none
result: 35 km/h
